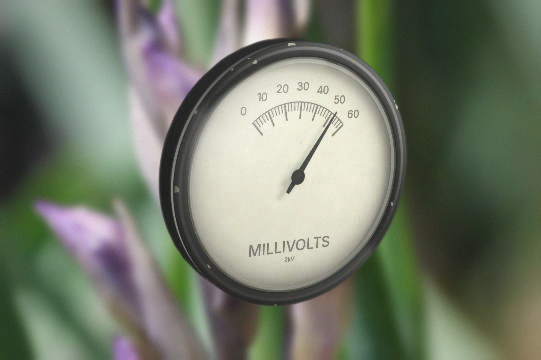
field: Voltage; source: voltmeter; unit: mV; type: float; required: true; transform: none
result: 50 mV
